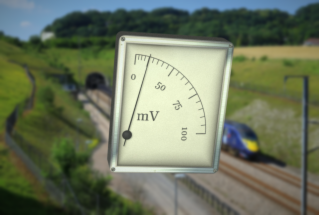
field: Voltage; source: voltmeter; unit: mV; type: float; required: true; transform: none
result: 25 mV
